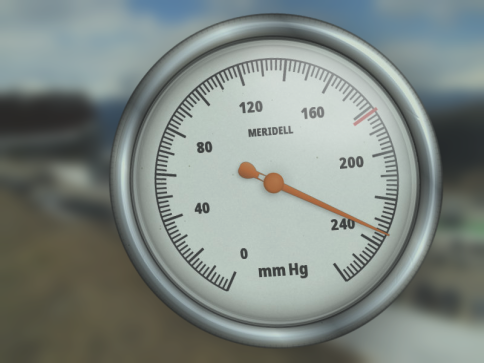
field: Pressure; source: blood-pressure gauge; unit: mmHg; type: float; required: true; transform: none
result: 234 mmHg
